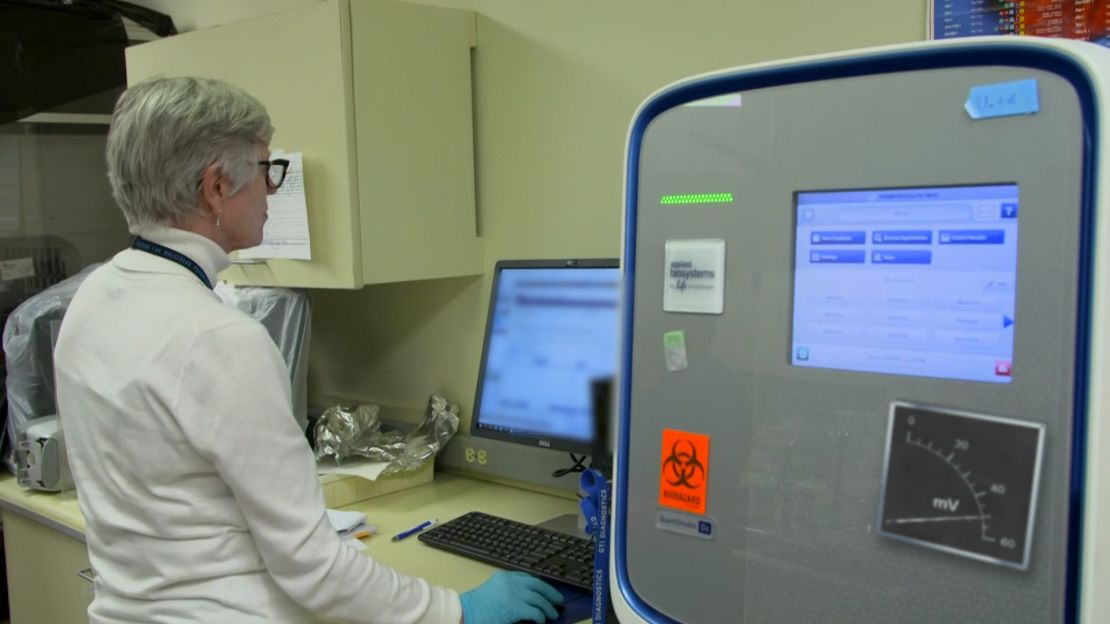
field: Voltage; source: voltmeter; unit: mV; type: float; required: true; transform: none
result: 50 mV
